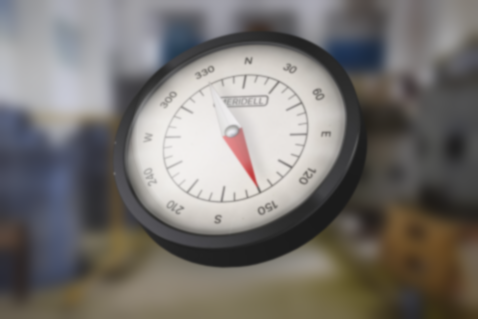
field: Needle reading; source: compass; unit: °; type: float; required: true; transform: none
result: 150 °
